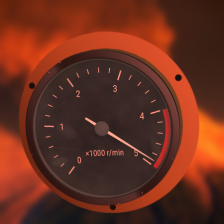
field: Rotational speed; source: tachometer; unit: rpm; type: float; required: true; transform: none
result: 4900 rpm
